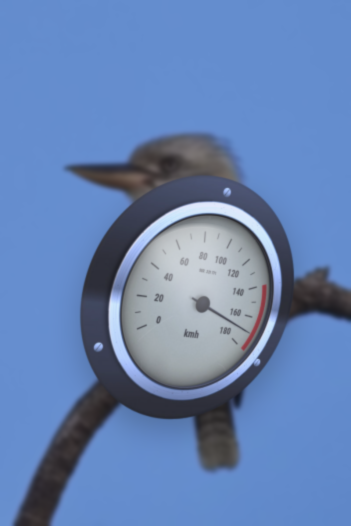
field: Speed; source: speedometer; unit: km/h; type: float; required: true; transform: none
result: 170 km/h
